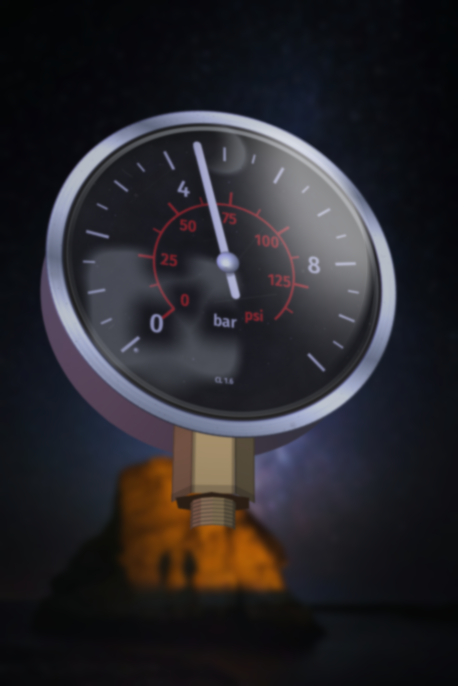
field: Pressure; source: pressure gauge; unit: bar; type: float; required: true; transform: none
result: 4.5 bar
